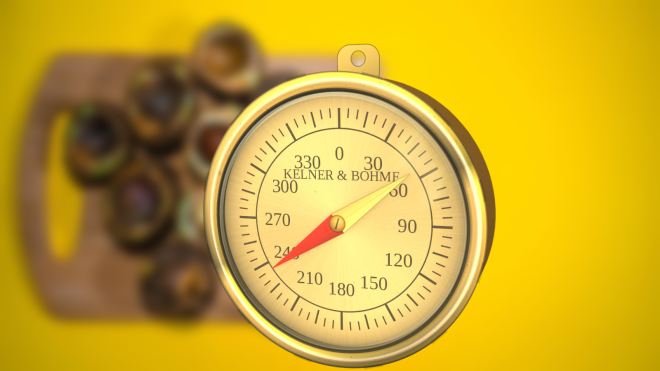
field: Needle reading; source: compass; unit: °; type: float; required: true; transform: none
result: 235 °
